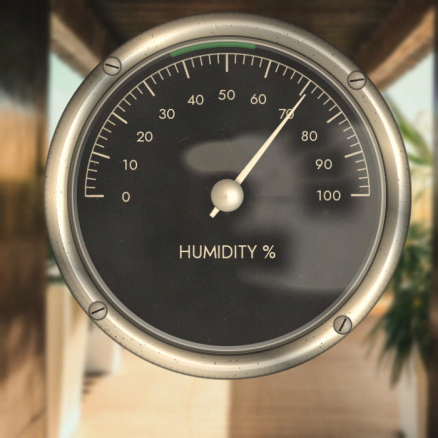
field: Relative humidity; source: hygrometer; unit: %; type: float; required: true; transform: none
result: 71 %
